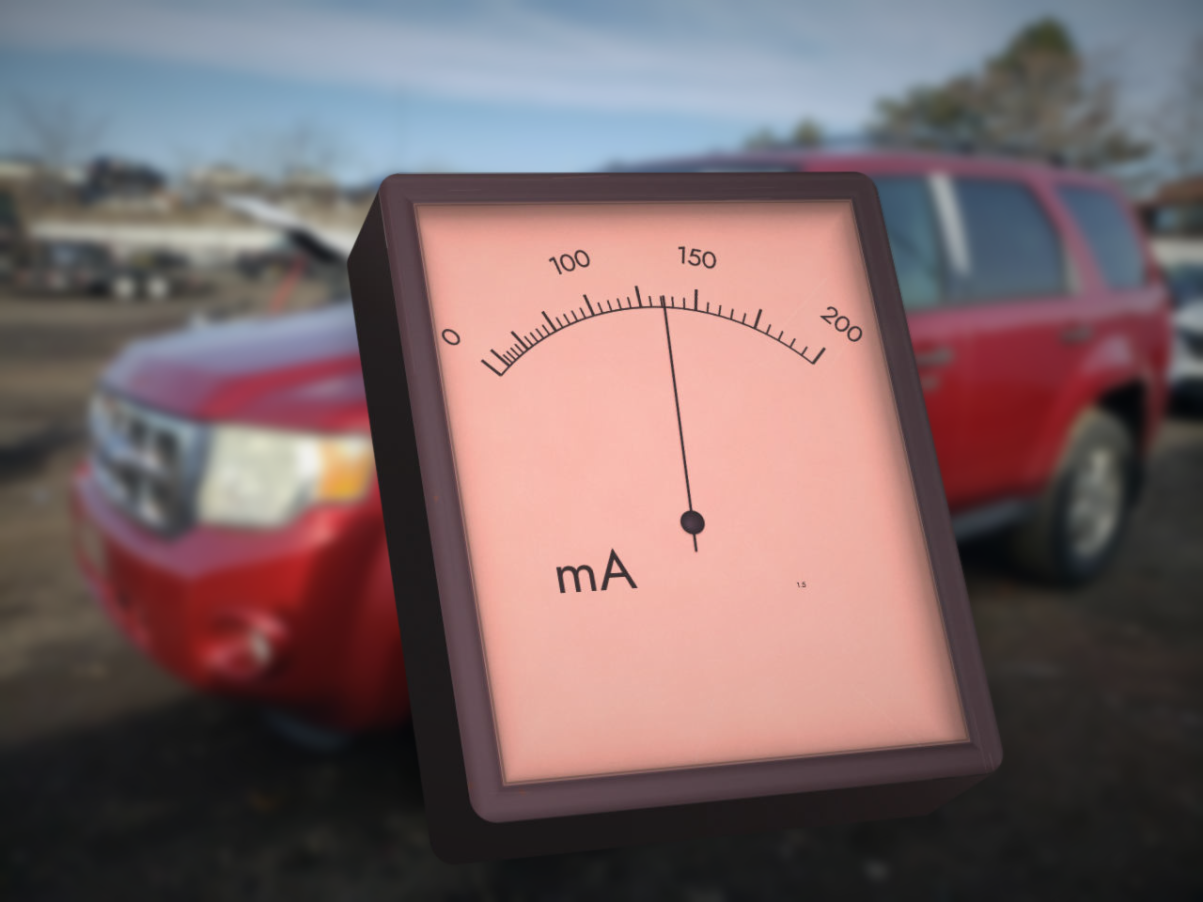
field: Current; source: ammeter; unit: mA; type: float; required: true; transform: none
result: 135 mA
